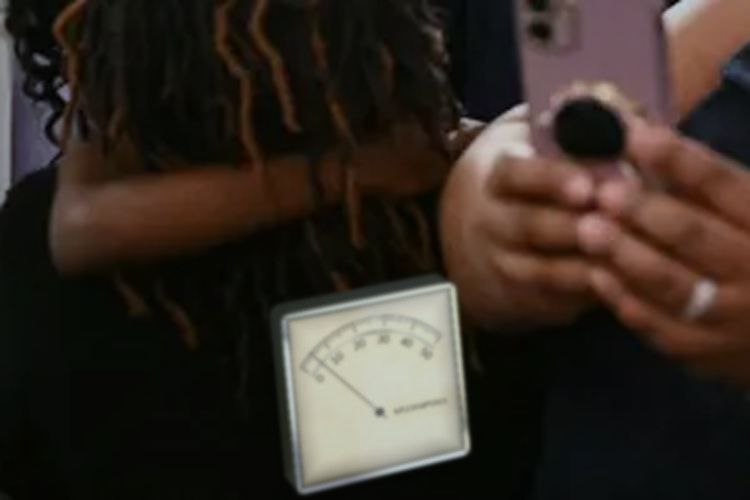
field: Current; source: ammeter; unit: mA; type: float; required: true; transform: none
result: 5 mA
